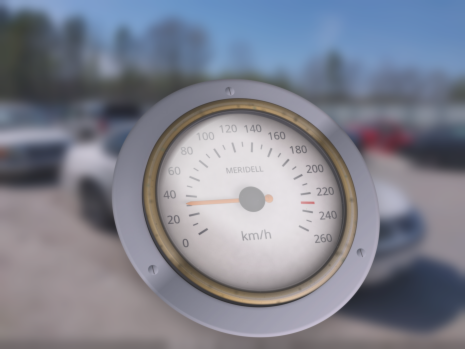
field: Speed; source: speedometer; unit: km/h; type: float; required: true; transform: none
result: 30 km/h
